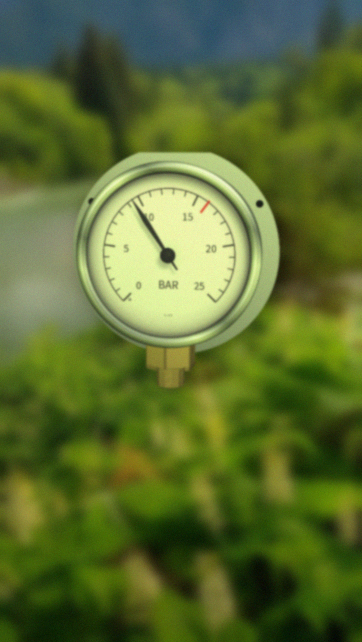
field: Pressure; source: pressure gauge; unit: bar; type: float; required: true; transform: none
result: 9.5 bar
